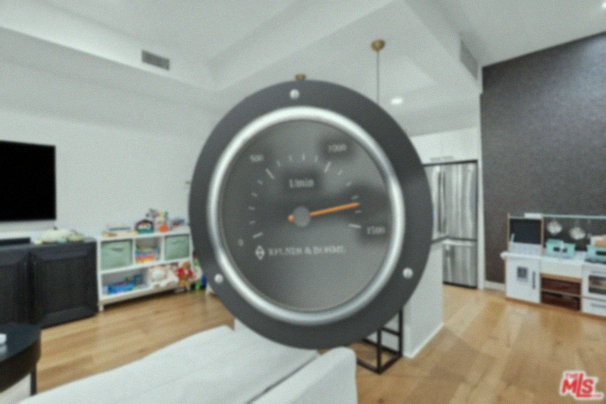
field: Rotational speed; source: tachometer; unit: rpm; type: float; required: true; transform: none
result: 1350 rpm
